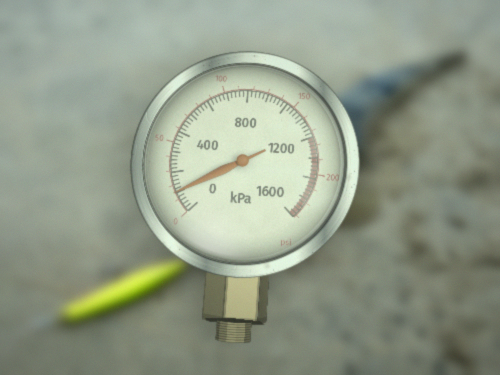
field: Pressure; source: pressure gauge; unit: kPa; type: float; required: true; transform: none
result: 100 kPa
